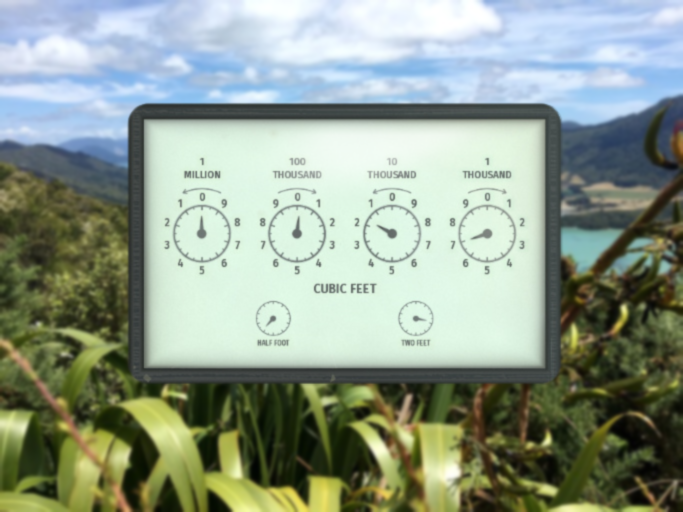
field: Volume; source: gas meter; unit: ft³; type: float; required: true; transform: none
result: 1700 ft³
